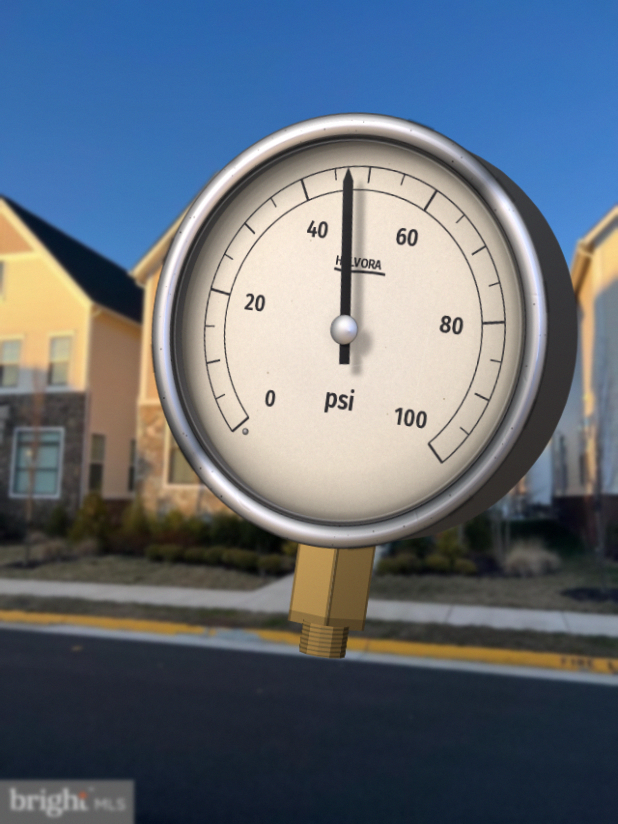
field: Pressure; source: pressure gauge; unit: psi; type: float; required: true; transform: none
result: 47.5 psi
